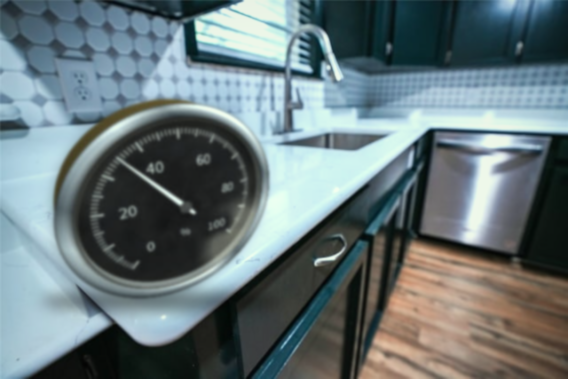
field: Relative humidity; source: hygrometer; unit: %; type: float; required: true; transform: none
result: 35 %
